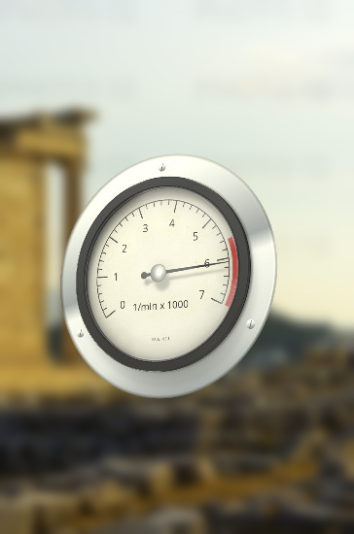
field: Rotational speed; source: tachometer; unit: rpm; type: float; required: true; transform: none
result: 6100 rpm
